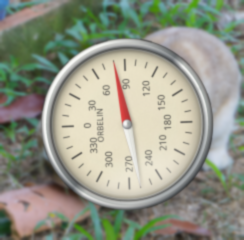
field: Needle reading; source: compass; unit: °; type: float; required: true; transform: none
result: 80 °
